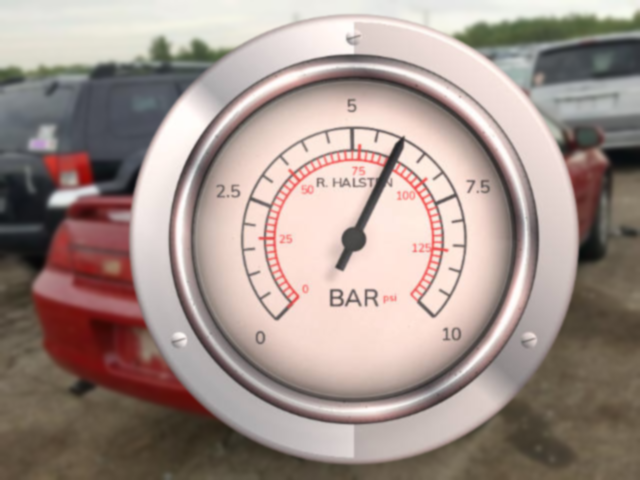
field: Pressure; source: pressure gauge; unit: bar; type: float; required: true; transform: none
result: 6 bar
